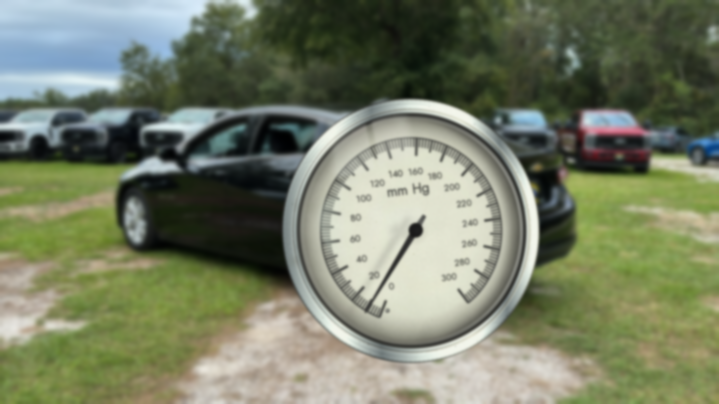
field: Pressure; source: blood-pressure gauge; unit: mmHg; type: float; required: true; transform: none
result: 10 mmHg
